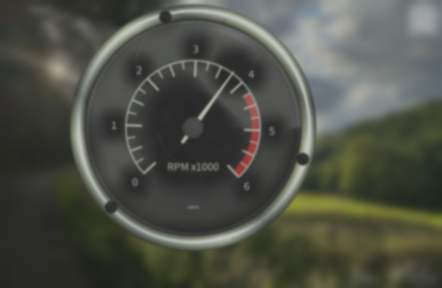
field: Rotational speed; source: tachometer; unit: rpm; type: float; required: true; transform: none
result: 3750 rpm
